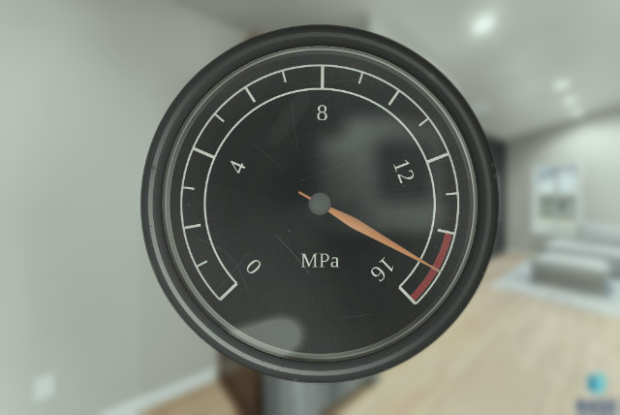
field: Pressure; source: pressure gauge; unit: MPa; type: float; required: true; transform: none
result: 15 MPa
